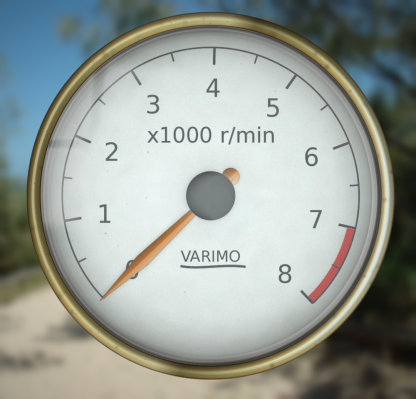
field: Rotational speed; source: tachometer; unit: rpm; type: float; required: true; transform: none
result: 0 rpm
